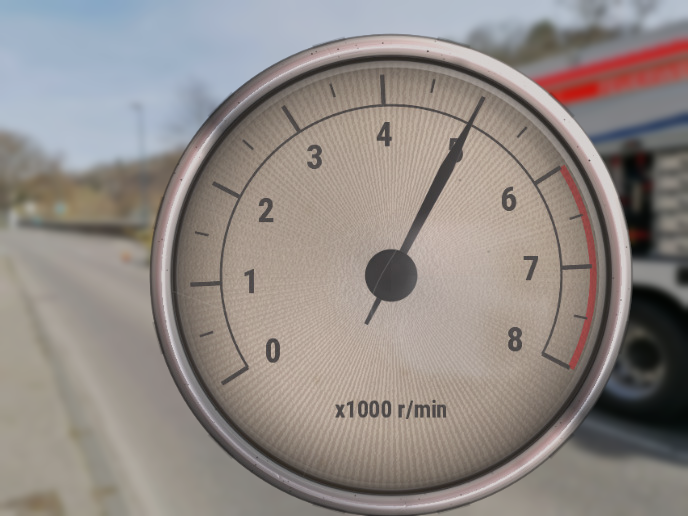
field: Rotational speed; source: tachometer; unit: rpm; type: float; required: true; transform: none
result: 5000 rpm
